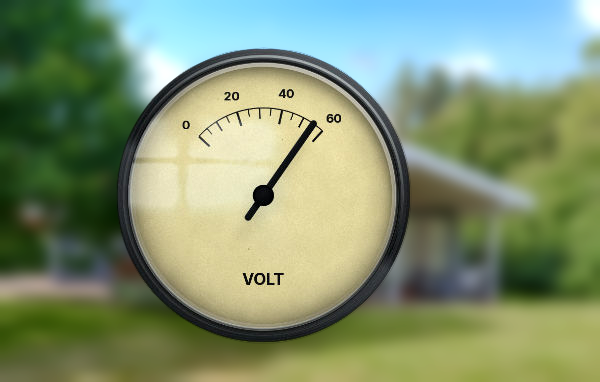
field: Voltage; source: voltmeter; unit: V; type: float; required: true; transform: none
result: 55 V
